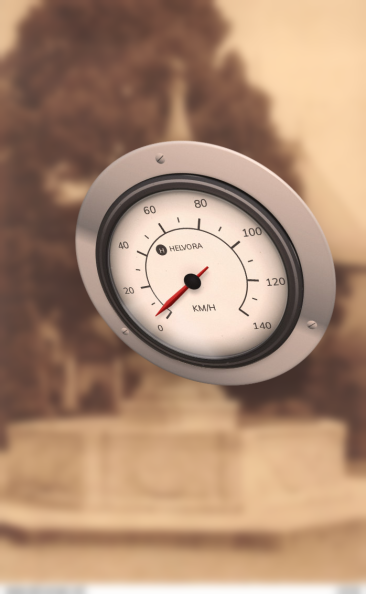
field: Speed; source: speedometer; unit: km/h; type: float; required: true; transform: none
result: 5 km/h
